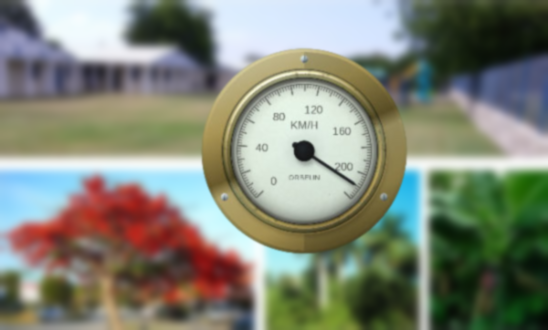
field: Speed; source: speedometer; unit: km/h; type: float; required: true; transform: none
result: 210 km/h
